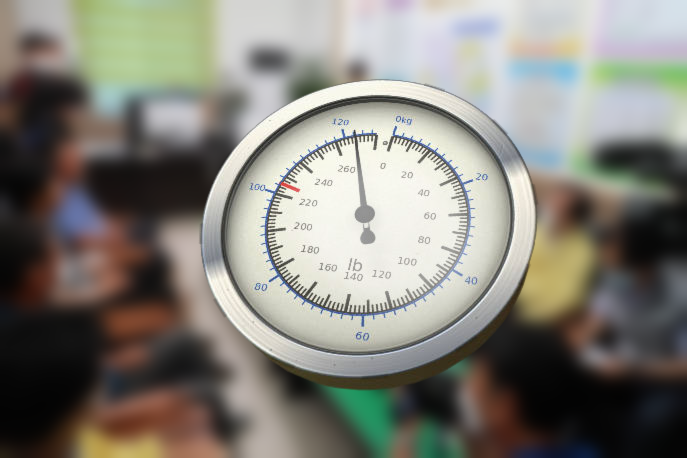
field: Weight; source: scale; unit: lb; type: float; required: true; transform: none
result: 270 lb
